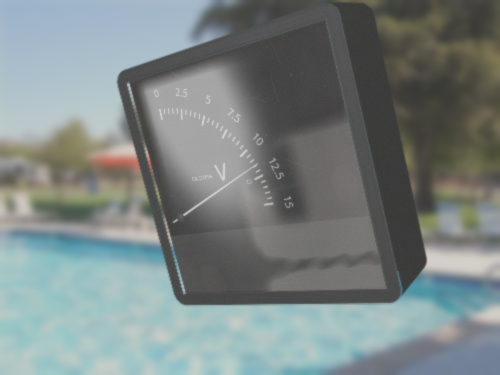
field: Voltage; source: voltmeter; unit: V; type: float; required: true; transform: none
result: 11.5 V
